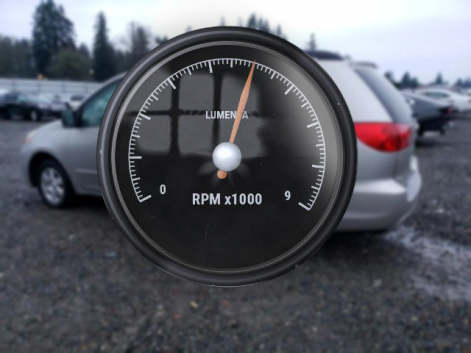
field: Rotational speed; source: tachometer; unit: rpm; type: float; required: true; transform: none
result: 5000 rpm
